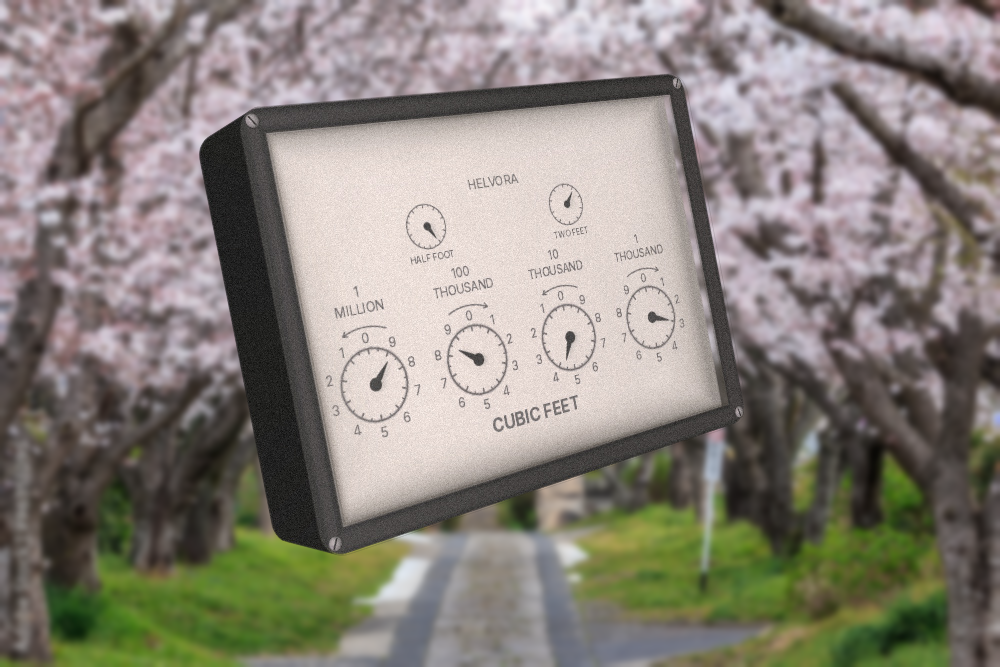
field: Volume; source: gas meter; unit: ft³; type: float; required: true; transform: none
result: 884300 ft³
